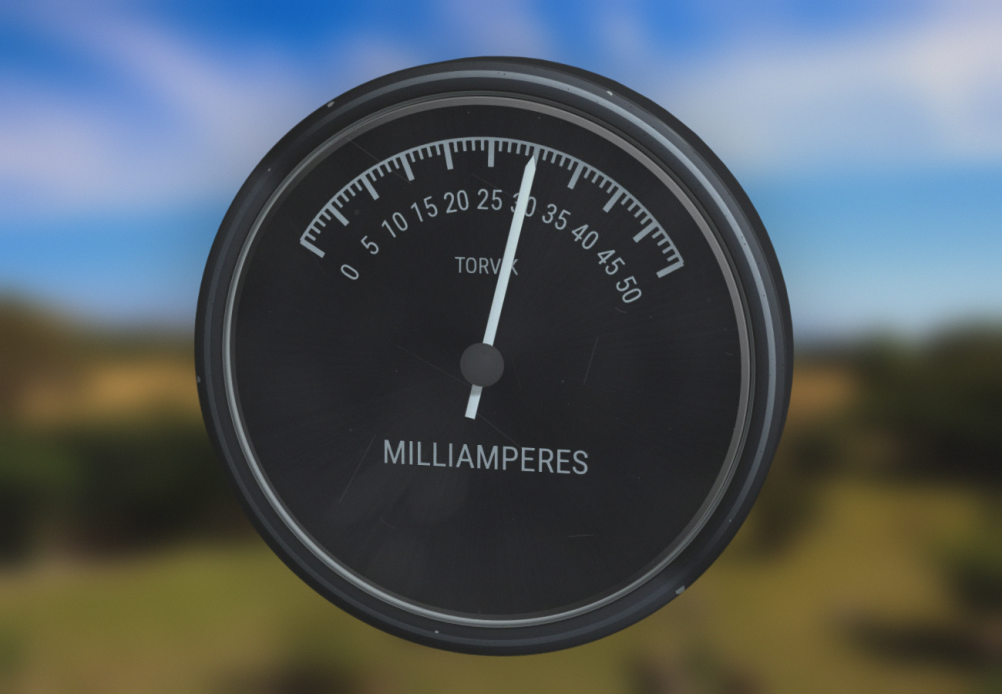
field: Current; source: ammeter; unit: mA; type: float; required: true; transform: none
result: 30 mA
